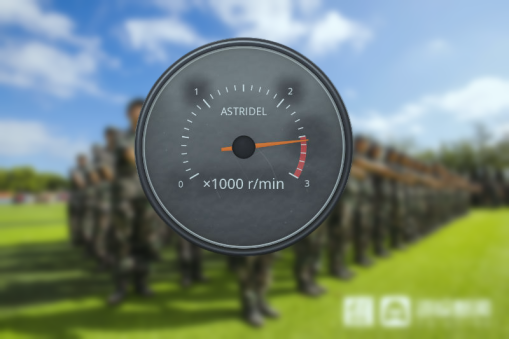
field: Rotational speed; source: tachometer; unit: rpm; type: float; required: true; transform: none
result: 2550 rpm
